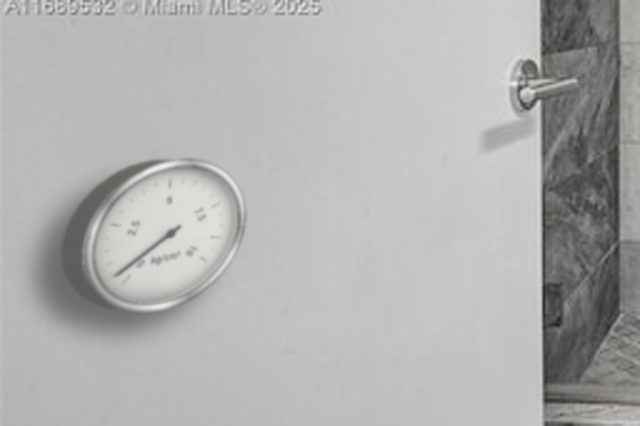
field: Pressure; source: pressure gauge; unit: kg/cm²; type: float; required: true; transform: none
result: 0.5 kg/cm²
